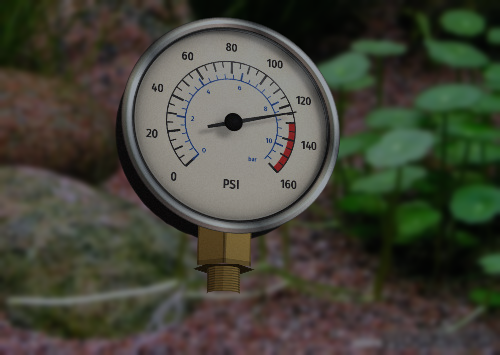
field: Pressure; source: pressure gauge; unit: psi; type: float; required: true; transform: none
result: 125 psi
